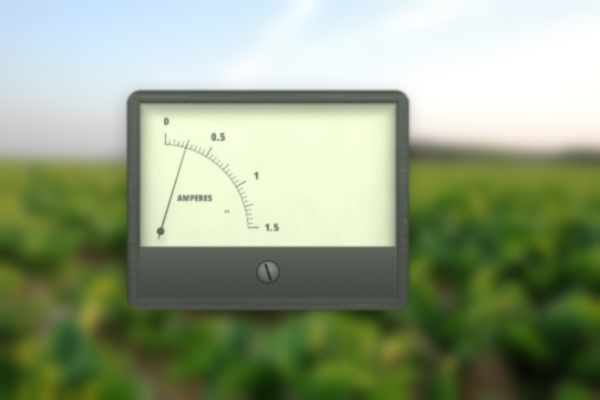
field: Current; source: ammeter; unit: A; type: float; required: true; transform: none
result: 0.25 A
